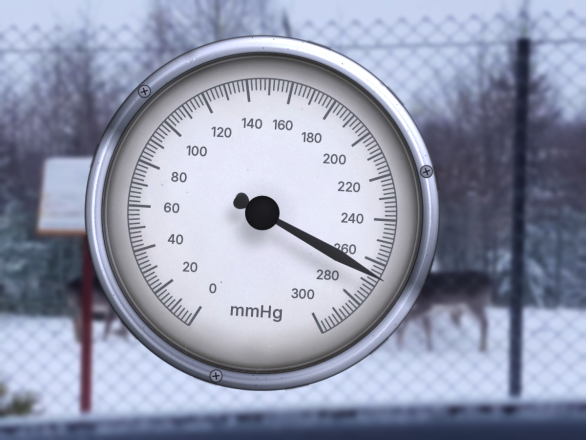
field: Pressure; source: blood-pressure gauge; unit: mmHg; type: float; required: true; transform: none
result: 266 mmHg
